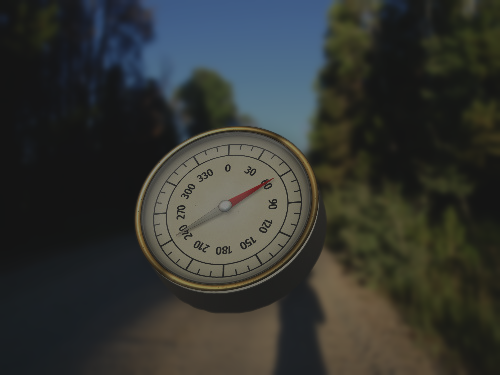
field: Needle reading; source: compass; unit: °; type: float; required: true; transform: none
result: 60 °
